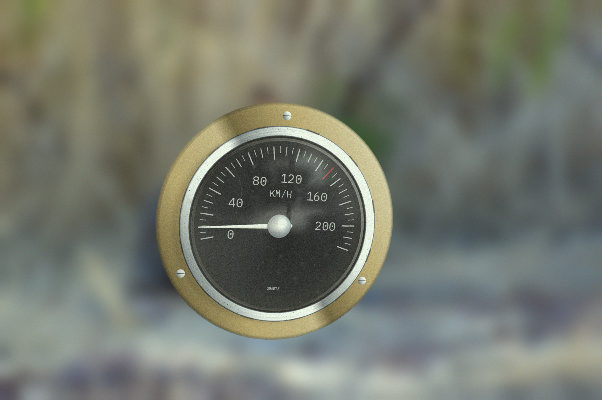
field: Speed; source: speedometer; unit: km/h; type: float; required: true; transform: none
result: 10 km/h
